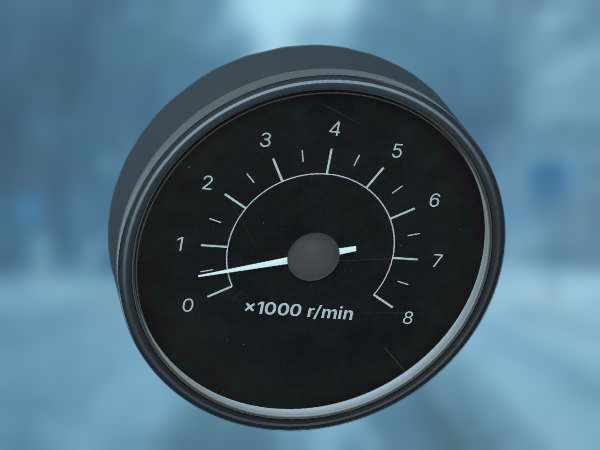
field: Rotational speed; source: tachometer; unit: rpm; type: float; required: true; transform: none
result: 500 rpm
